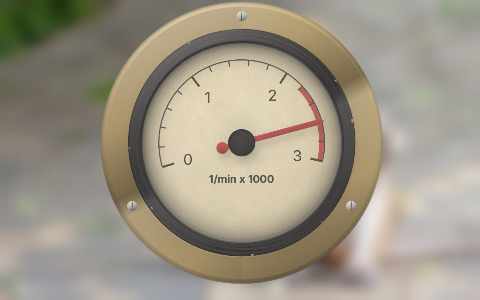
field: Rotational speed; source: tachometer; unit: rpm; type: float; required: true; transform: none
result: 2600 rpm
